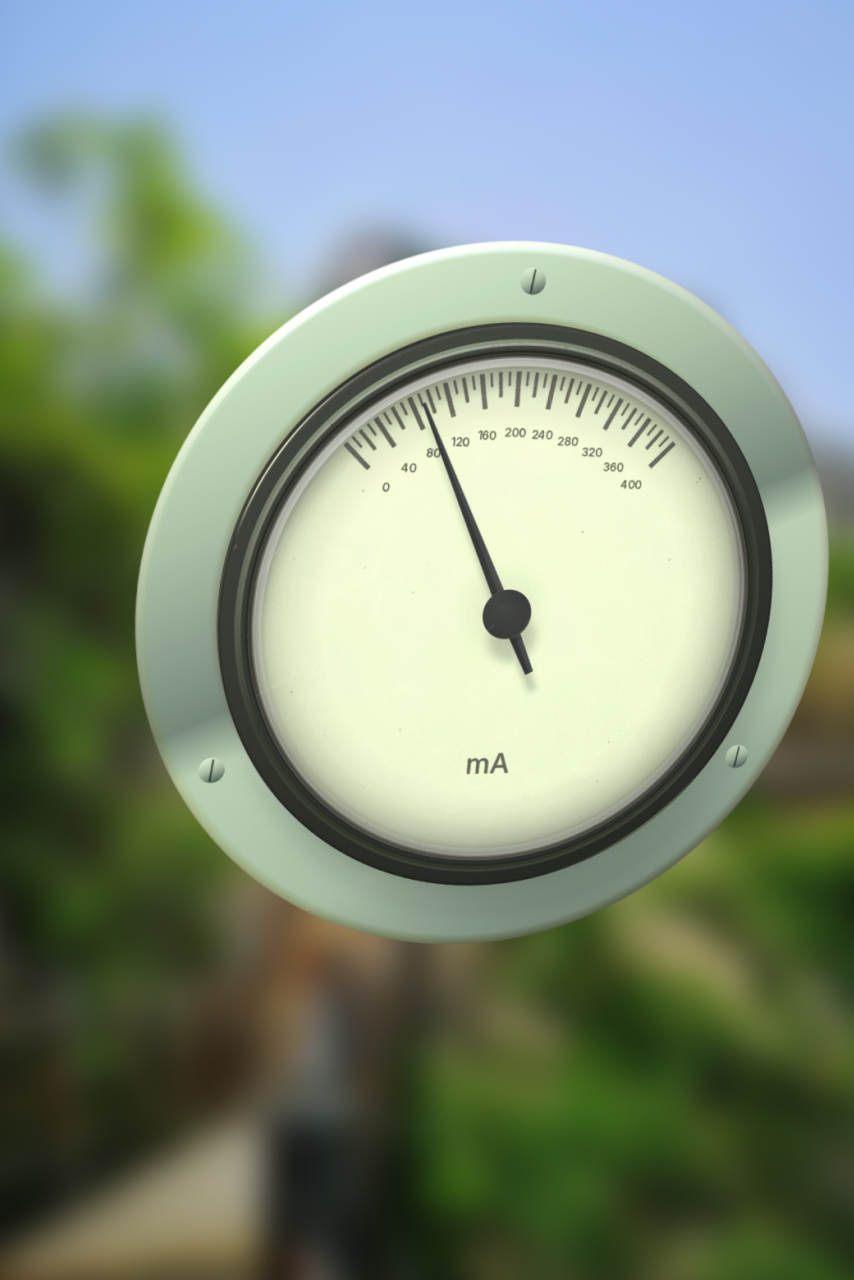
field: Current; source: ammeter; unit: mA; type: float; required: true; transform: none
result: 90 mA
